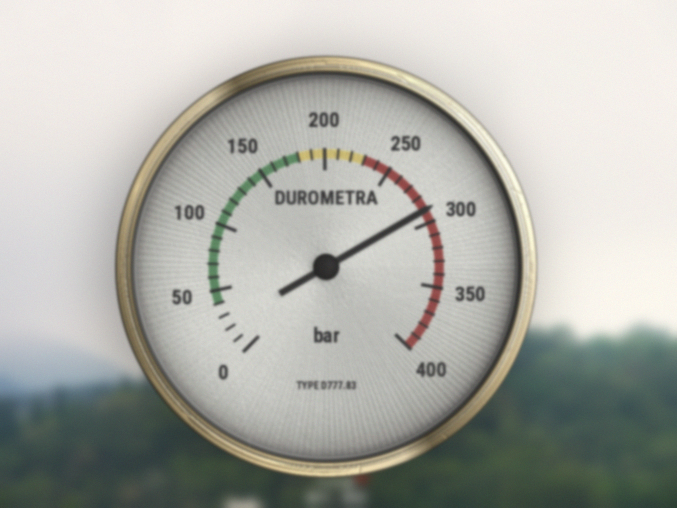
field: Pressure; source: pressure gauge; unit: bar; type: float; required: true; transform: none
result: 290 bar
